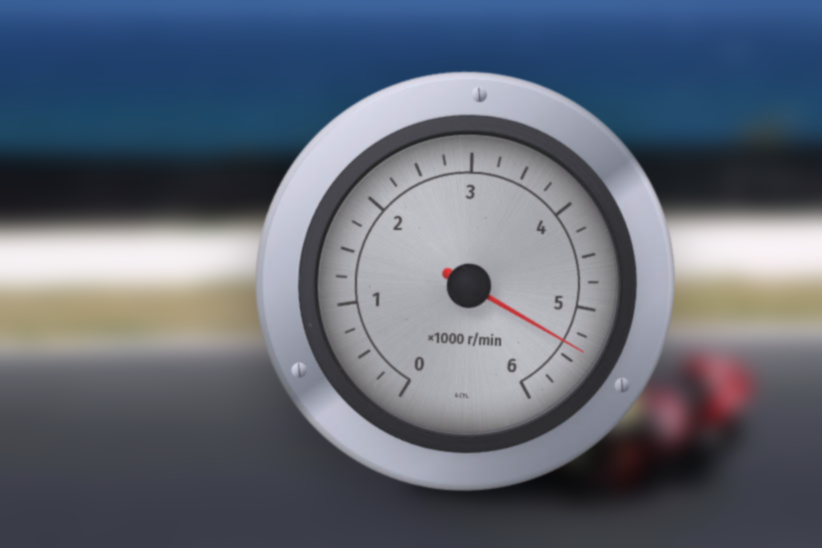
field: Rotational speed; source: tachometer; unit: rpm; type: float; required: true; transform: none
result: 5375 rpm
